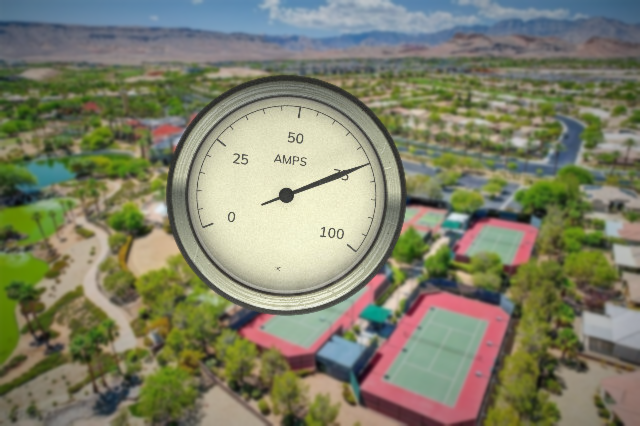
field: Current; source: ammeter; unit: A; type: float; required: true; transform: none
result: 75 A
